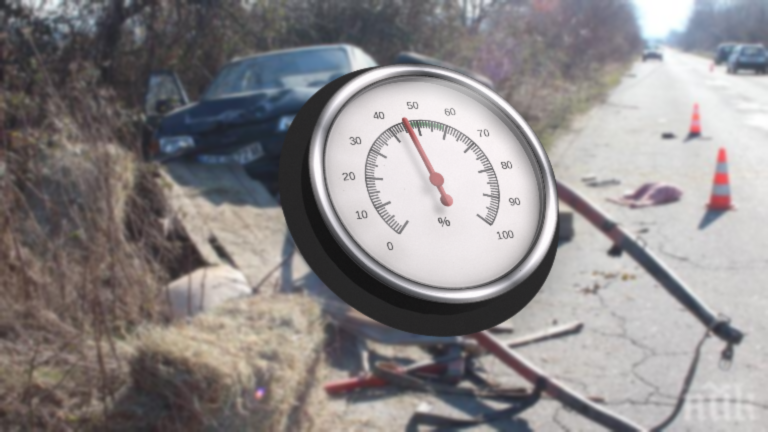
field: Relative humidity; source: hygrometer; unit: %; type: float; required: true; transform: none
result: 45 %
